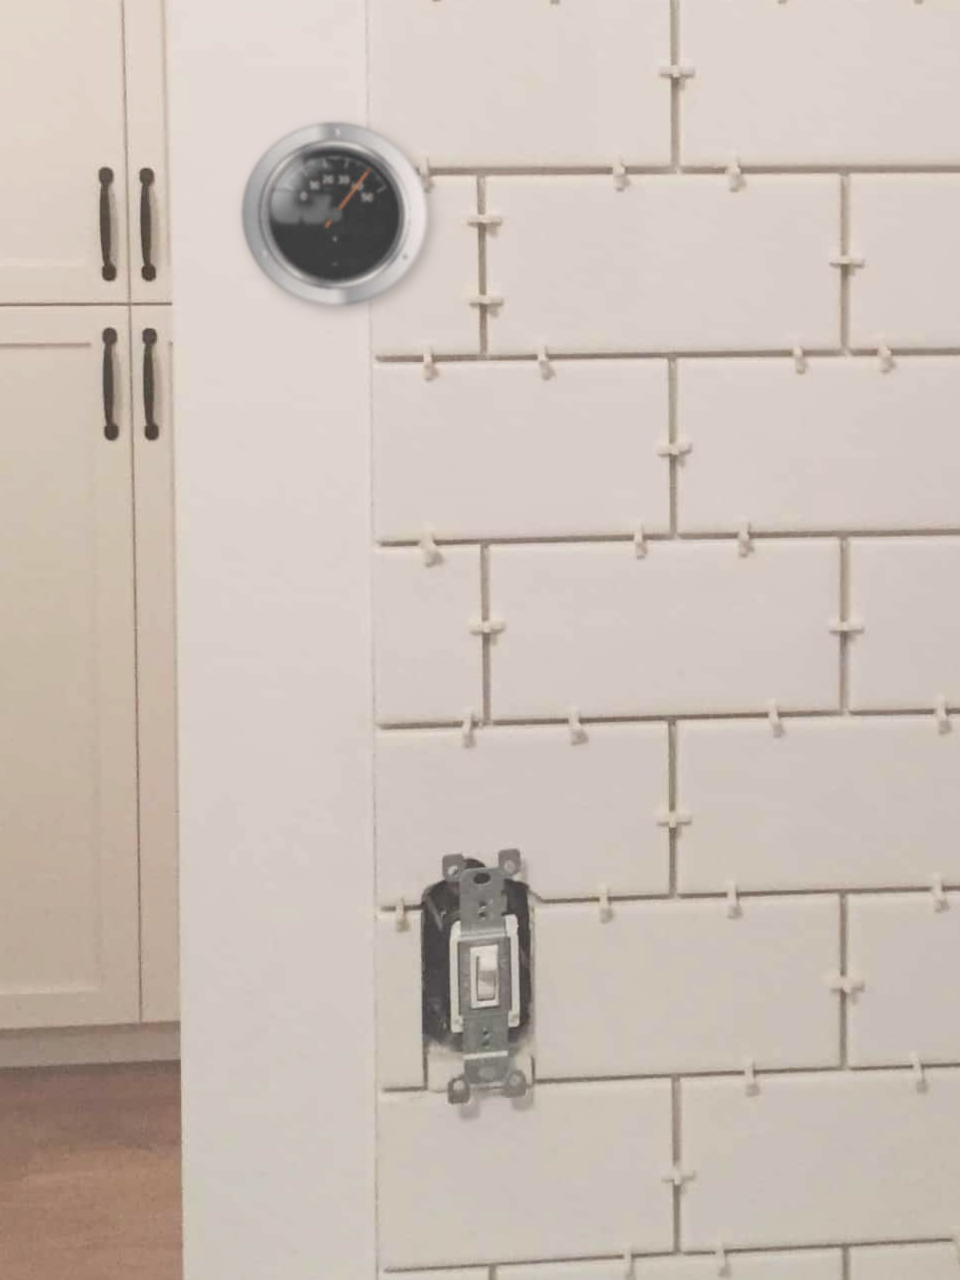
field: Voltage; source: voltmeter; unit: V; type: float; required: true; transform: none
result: 40 V
